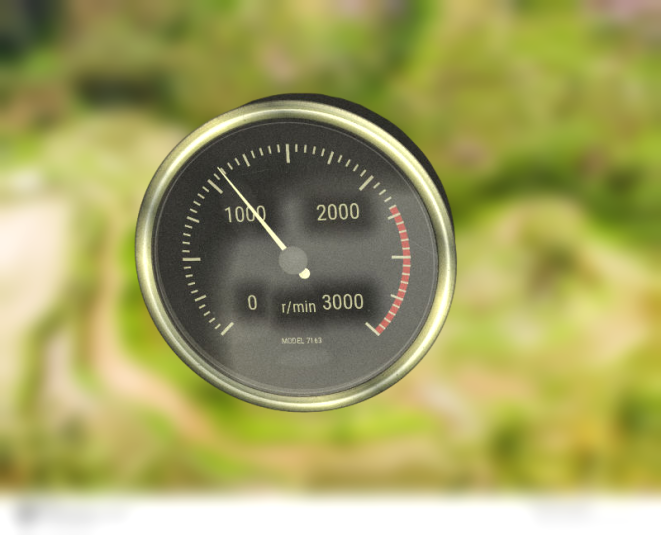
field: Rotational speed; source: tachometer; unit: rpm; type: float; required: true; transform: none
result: 1100 rpm
